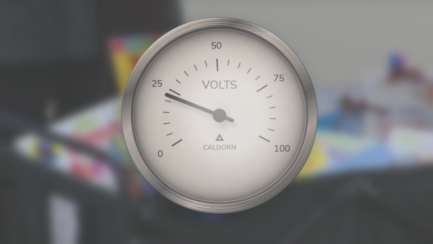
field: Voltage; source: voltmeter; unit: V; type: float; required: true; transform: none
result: 22.5 V
